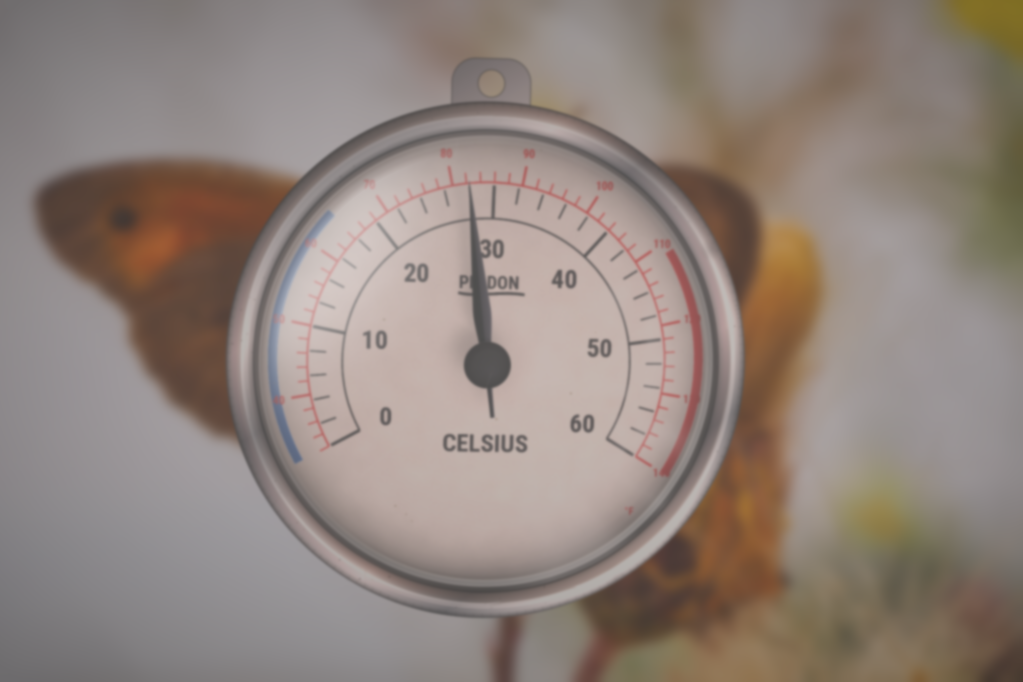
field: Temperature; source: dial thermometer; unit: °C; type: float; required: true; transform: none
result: 28 °C
